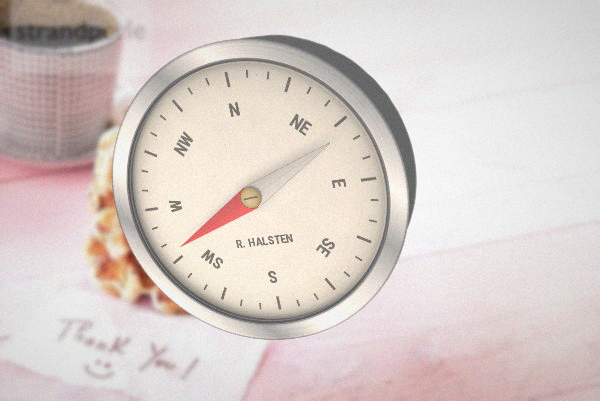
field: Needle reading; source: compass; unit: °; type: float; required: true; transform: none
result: 245 °
